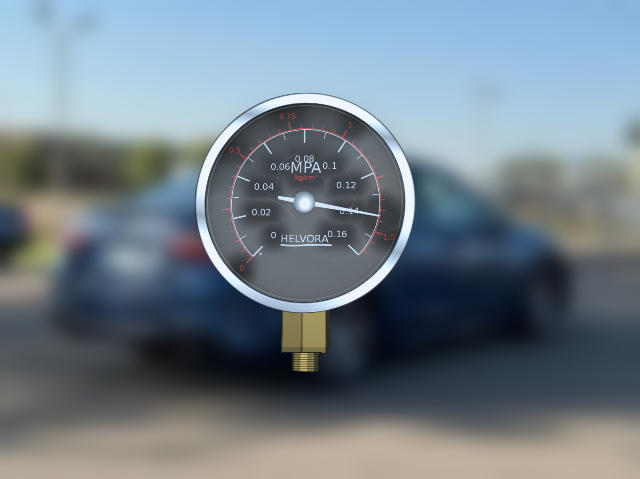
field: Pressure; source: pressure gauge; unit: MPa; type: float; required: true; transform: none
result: 0.14 MPa
